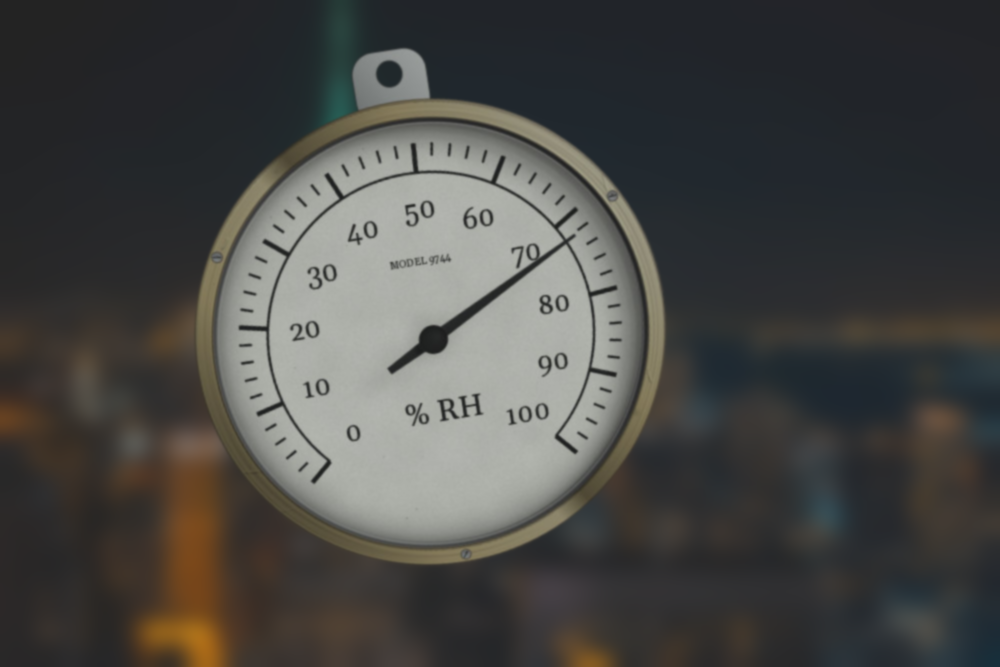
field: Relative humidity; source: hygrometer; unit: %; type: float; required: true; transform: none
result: 72 %
